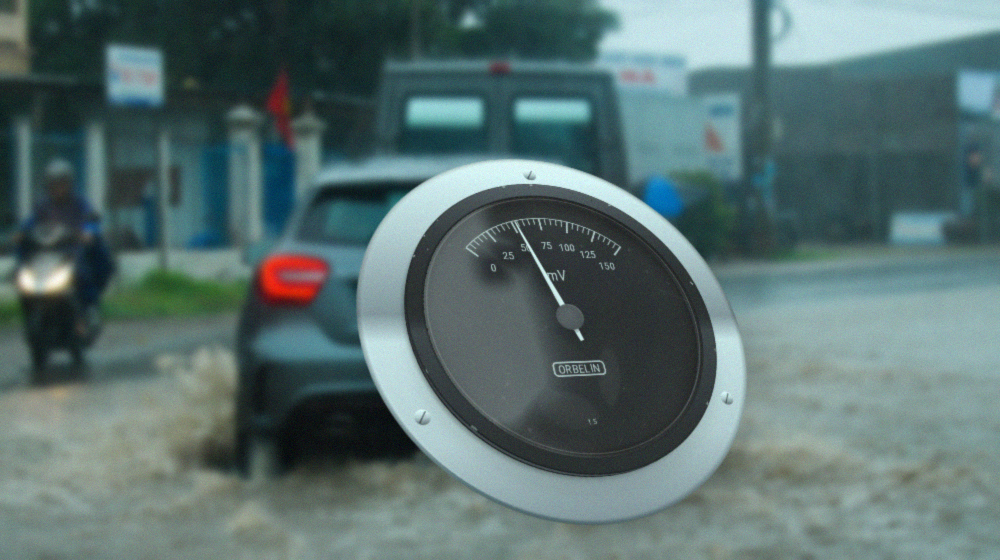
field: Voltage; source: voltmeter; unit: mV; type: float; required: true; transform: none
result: 50 mV
